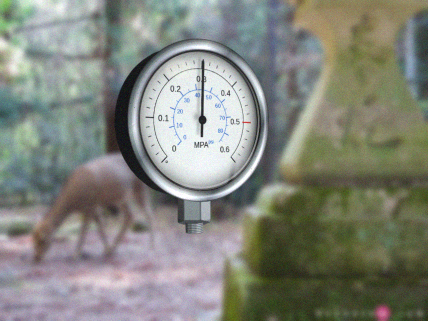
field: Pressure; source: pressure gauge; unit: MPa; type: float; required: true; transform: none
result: 0.3 MPa
